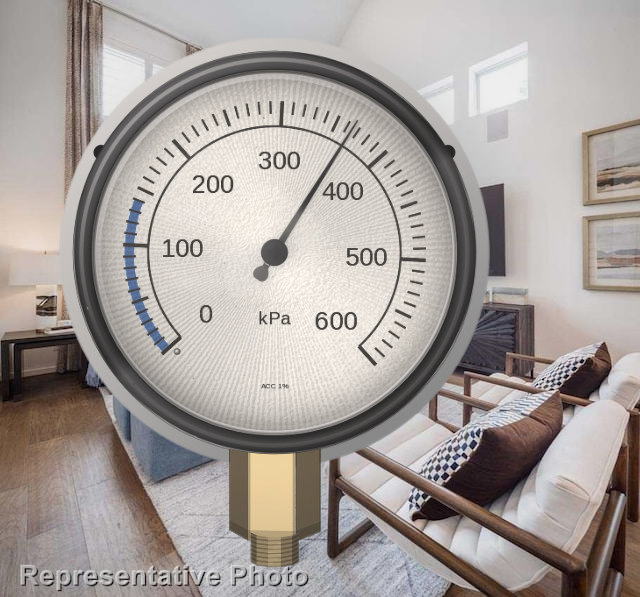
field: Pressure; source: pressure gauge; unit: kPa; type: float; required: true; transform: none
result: 365 kPa
